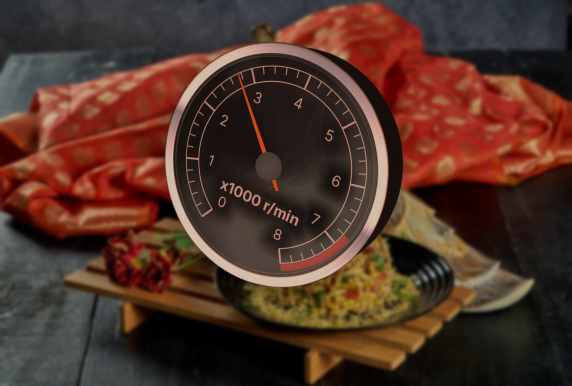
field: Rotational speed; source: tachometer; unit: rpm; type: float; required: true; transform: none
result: 2800 rpm
